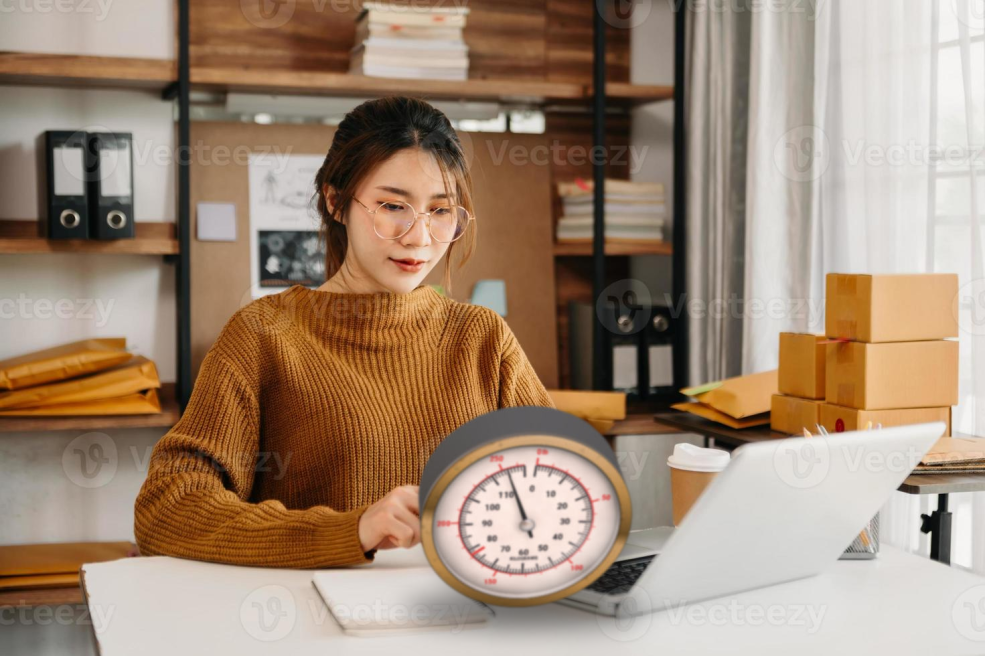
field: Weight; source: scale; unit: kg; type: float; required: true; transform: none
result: 115 kg
